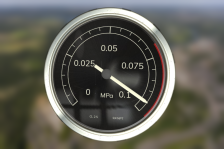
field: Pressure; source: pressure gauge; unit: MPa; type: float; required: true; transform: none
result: 0.095 MPa
